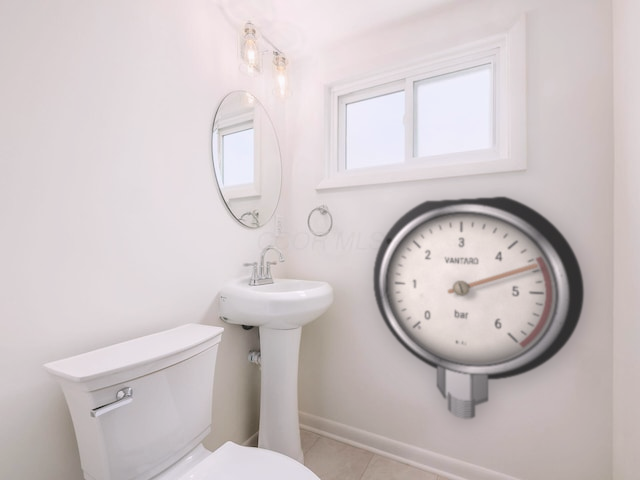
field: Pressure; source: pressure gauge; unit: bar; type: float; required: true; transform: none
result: 4.5 bar
